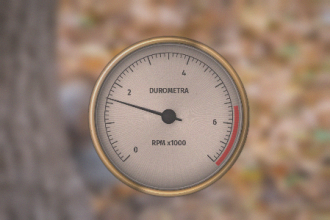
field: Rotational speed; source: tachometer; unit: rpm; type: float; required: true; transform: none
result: 1600 rpm
